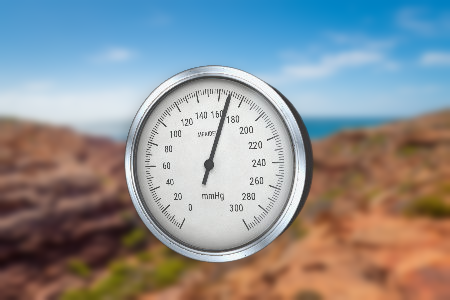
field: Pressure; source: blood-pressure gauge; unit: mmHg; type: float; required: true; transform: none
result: 170 mmHg
